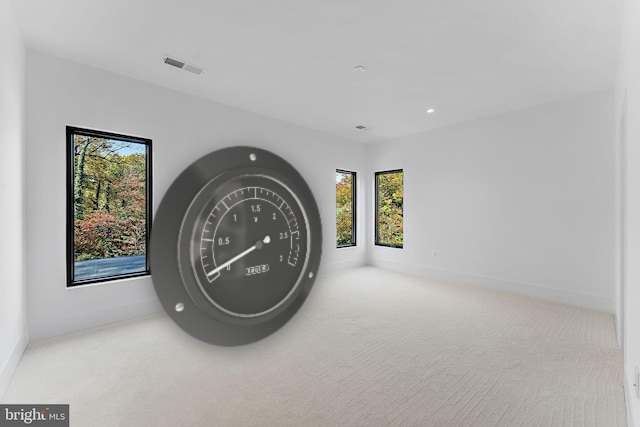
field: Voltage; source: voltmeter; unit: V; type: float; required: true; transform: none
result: 0.1 V
